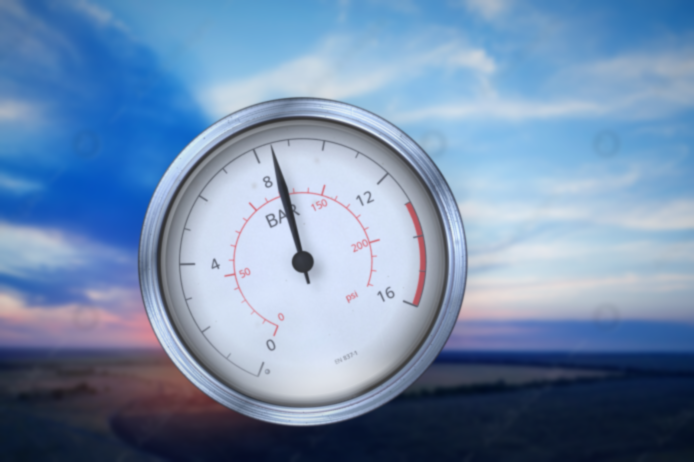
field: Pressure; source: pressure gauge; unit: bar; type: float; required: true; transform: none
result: 8.5 bar
